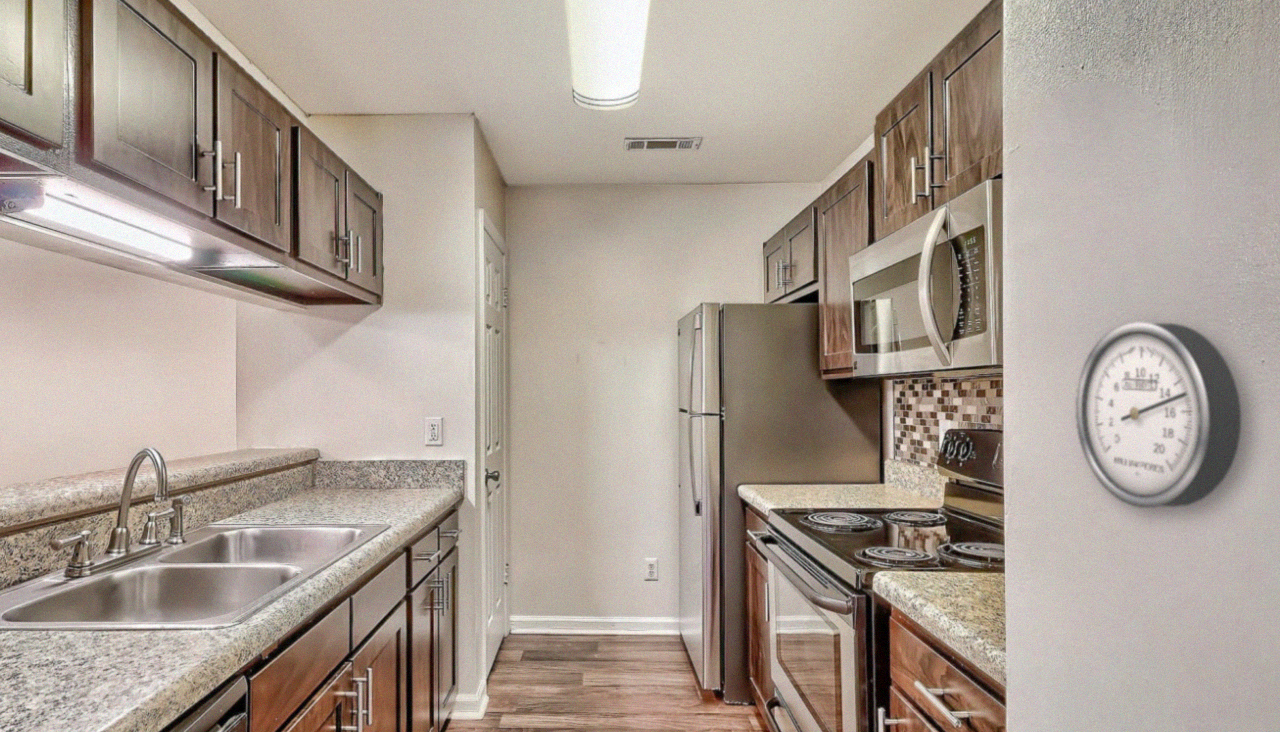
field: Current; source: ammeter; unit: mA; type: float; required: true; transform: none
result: 15 mA
